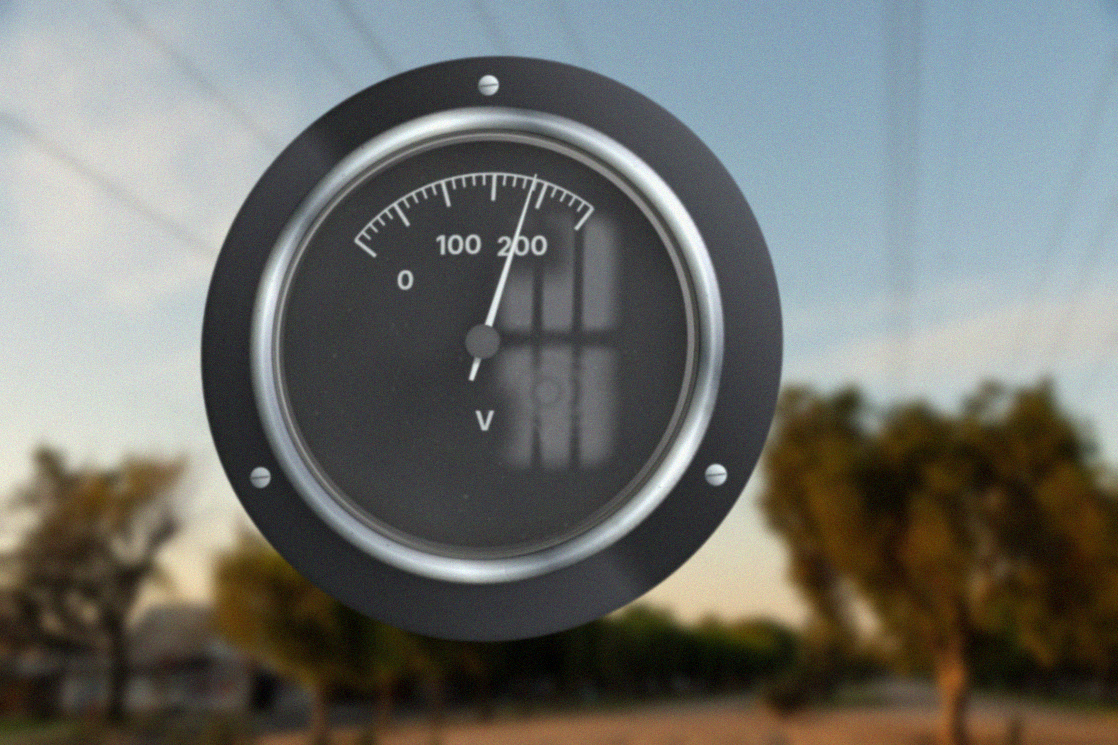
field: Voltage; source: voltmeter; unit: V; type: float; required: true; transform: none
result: 190 V
